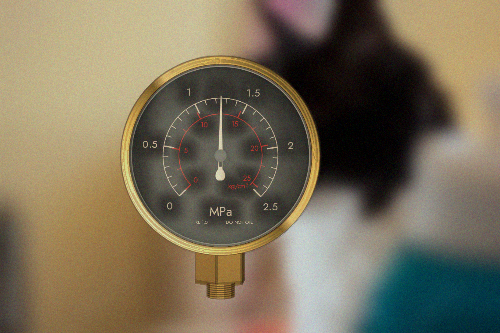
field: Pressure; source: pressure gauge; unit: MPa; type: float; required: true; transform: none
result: 1.25 MPa
